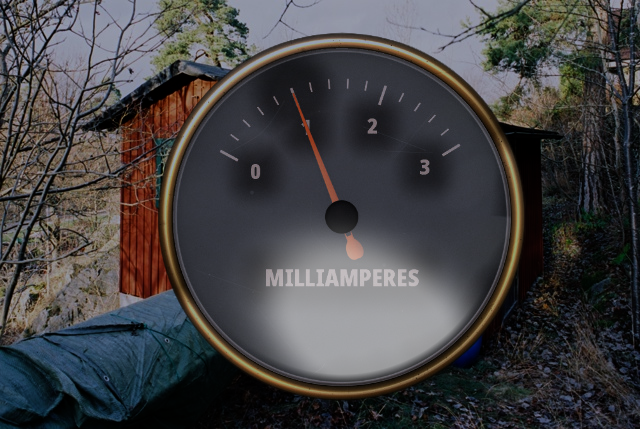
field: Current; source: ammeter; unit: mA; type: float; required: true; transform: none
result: 1 mA
